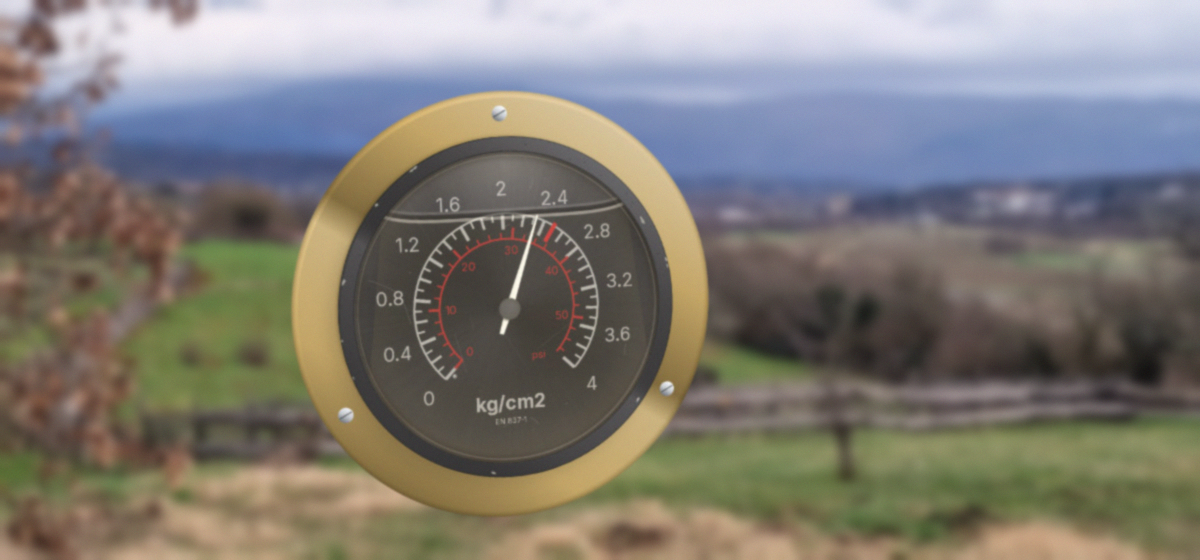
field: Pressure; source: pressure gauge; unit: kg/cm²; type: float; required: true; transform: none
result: 2.3 kg/cm²
